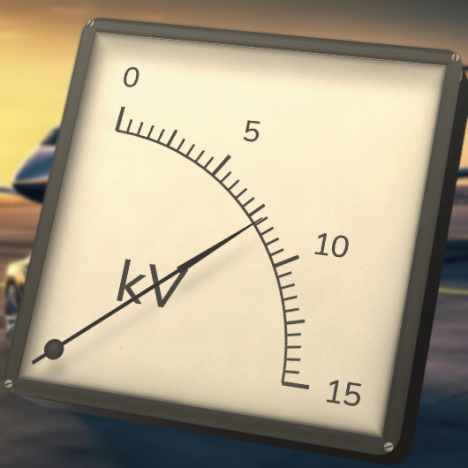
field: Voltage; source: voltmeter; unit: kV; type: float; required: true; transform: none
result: 8 kV
